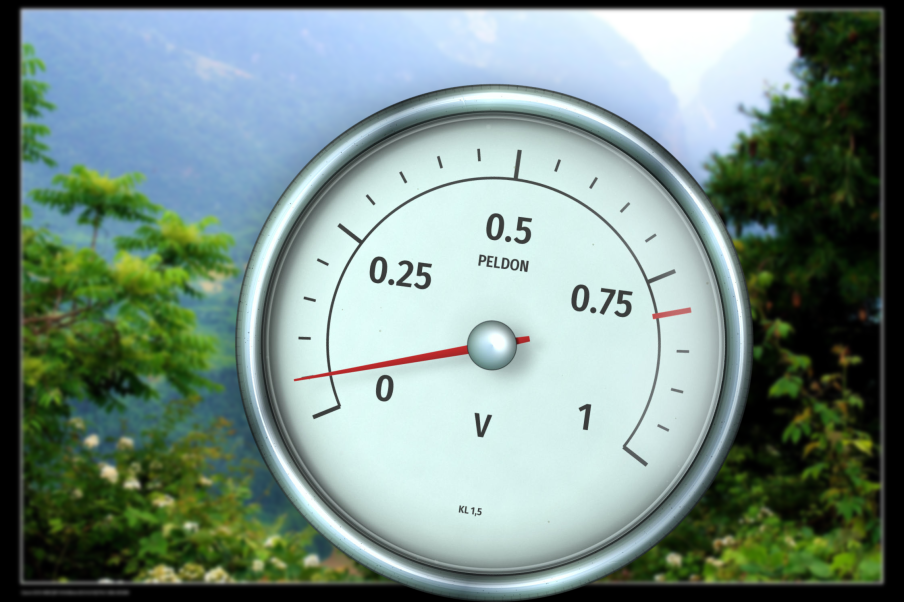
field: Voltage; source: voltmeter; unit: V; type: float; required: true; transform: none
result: 0.05 V
